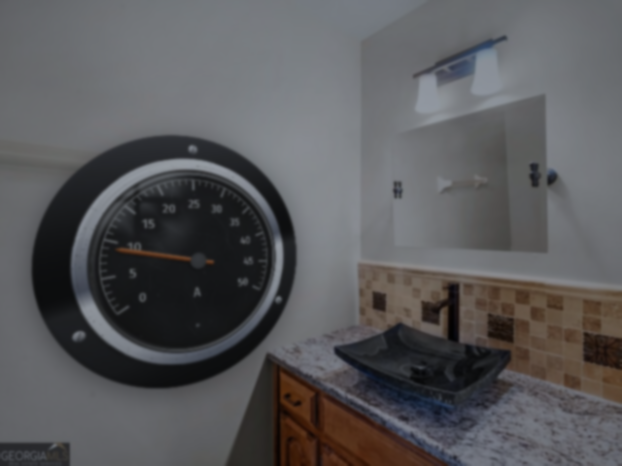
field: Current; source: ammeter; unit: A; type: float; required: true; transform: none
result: 9 A
